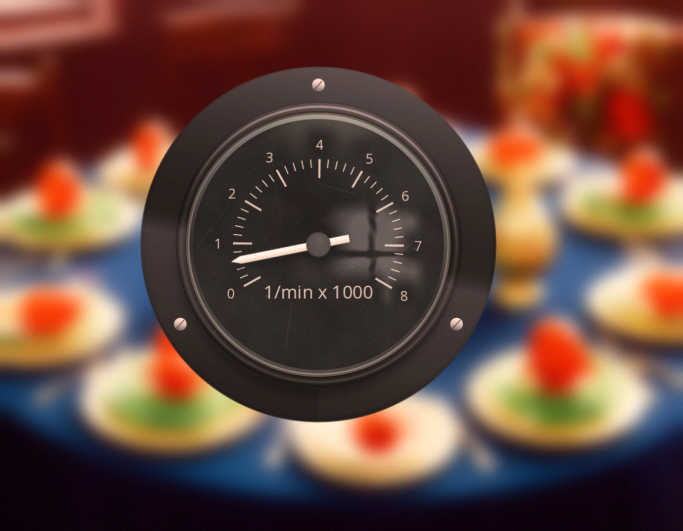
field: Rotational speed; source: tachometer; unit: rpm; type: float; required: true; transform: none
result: 600 rpm
